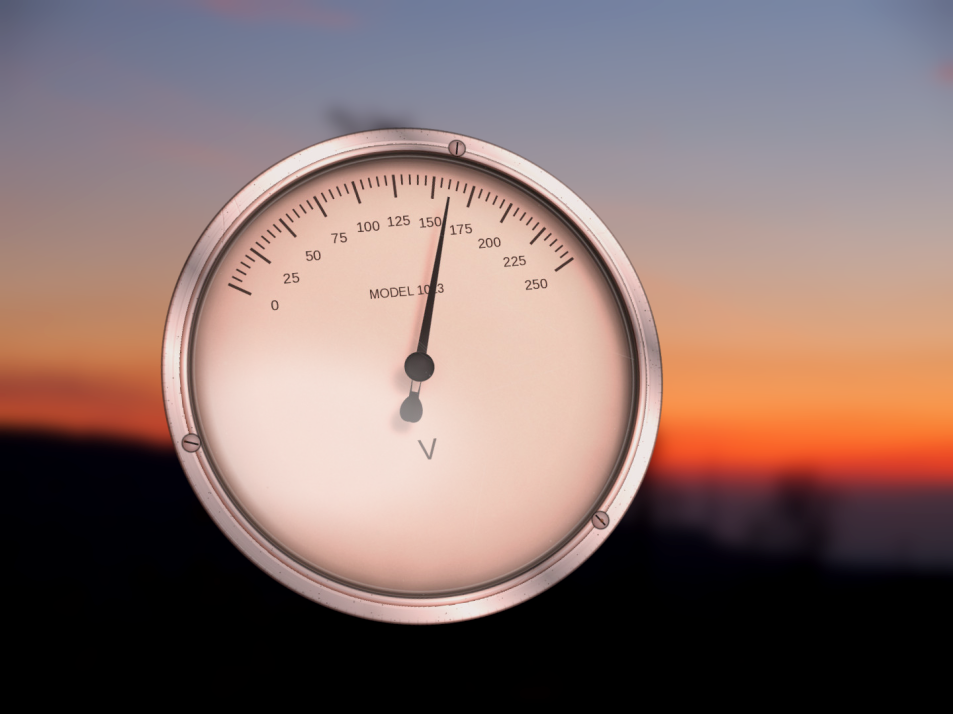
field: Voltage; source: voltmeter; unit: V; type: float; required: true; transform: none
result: 160 V
